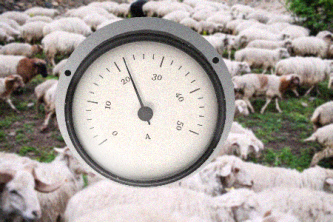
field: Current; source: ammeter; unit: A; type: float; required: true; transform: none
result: 22 A
